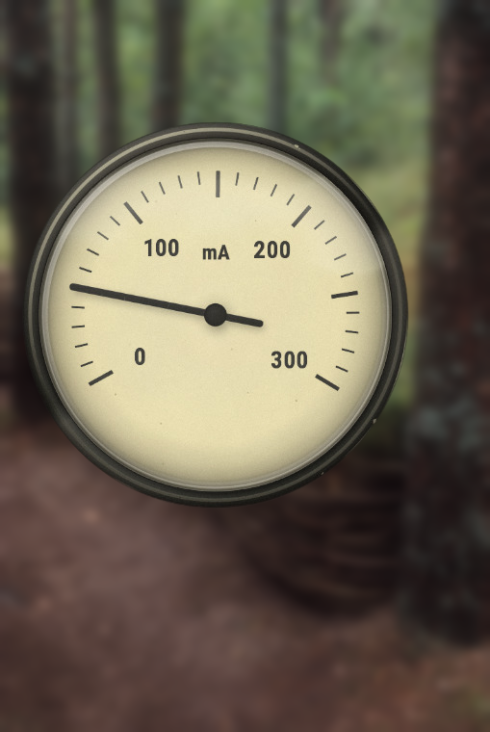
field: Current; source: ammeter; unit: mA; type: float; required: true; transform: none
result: 50 mA
